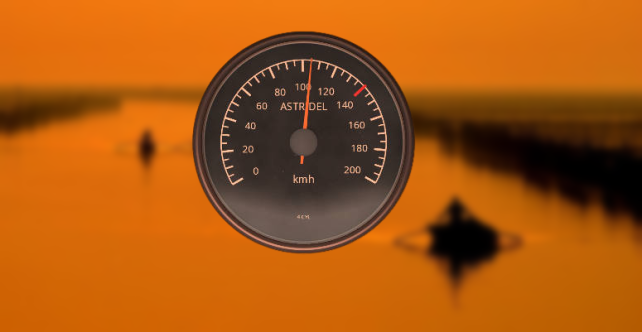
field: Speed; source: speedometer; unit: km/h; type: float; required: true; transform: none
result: 105 km/h
